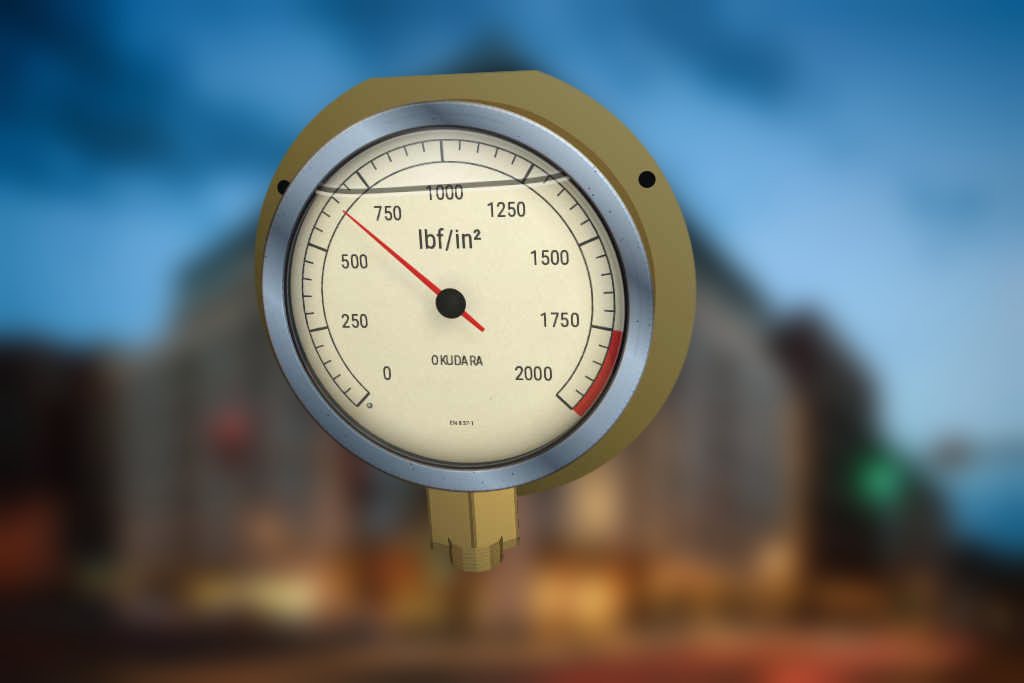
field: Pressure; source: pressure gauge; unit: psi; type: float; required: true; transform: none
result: 650 psi
